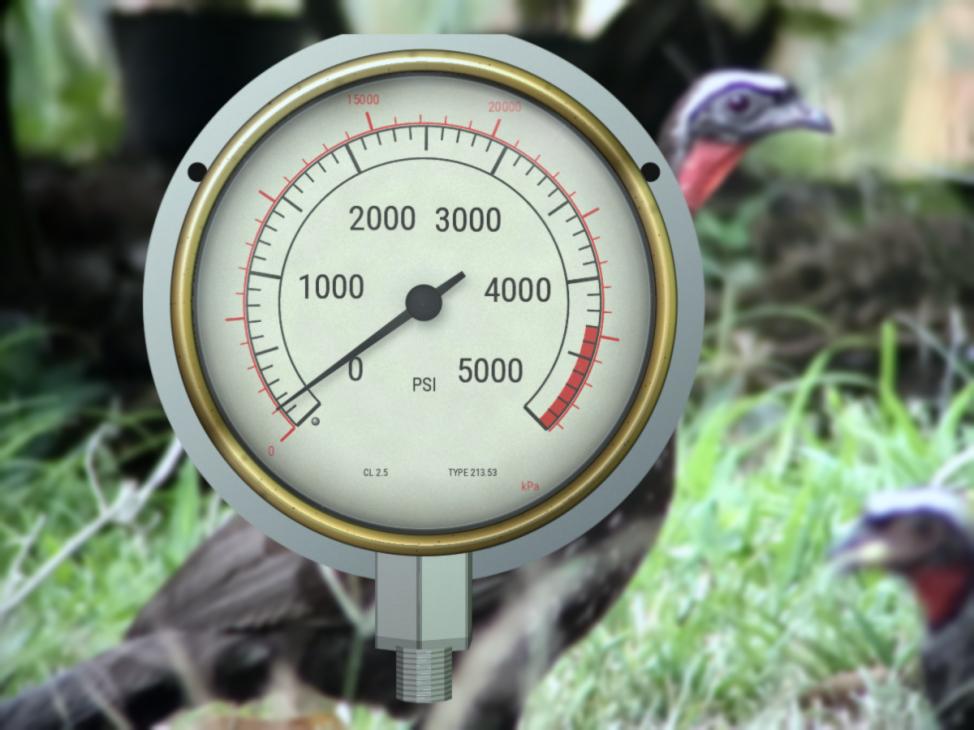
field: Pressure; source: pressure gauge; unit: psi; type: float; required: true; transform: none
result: 150 psi
